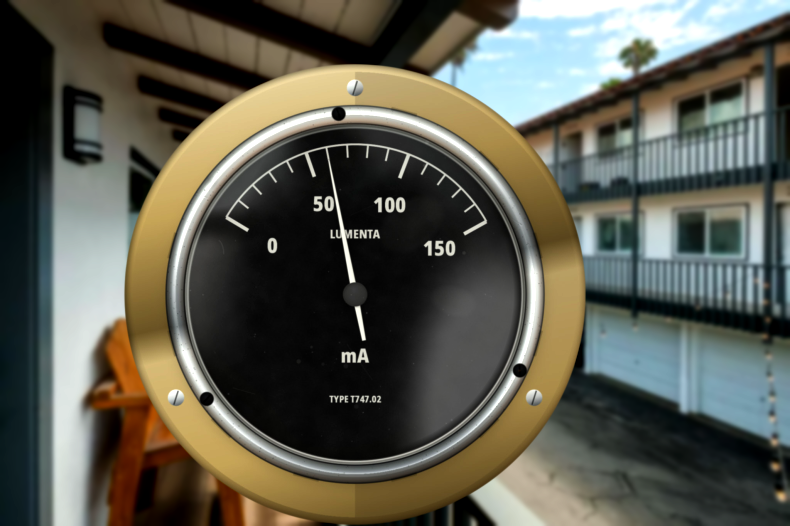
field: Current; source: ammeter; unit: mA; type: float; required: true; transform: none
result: 60 mA
